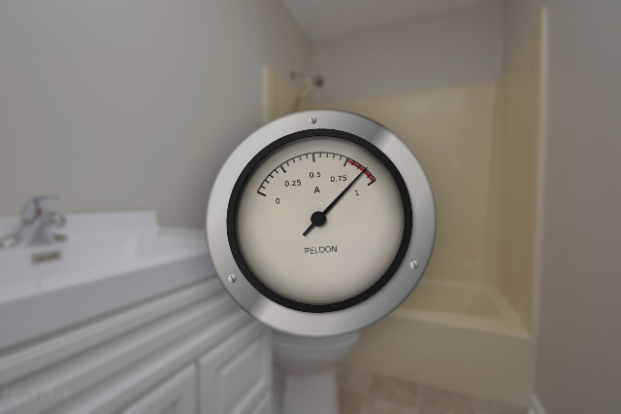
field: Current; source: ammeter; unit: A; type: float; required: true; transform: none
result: 0.9 A
